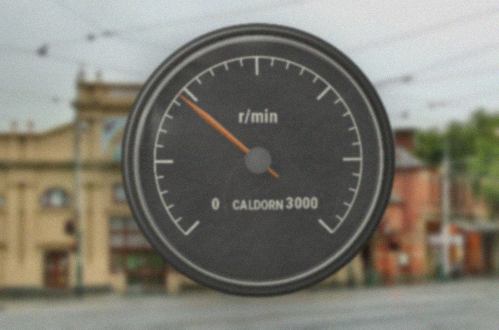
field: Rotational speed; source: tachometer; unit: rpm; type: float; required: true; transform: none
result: 950 rpm
